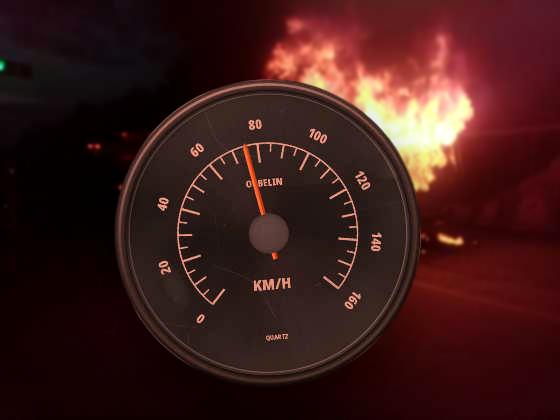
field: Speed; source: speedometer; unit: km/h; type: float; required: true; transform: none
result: 75 km/h
